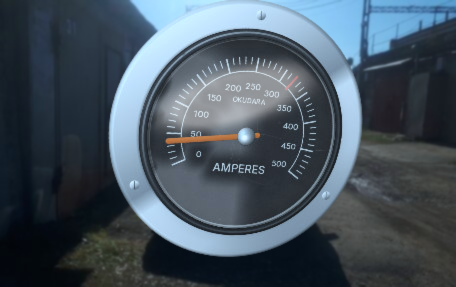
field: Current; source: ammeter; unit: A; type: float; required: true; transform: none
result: 40 A
